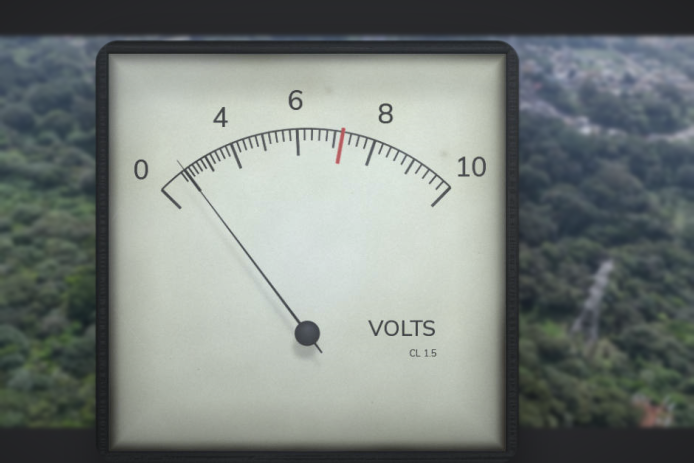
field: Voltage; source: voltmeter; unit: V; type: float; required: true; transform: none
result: 2 V
